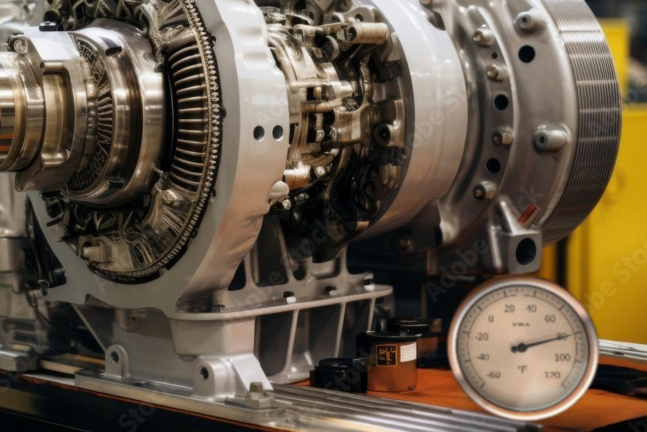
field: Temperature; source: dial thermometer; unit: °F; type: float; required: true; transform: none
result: 80 °F
